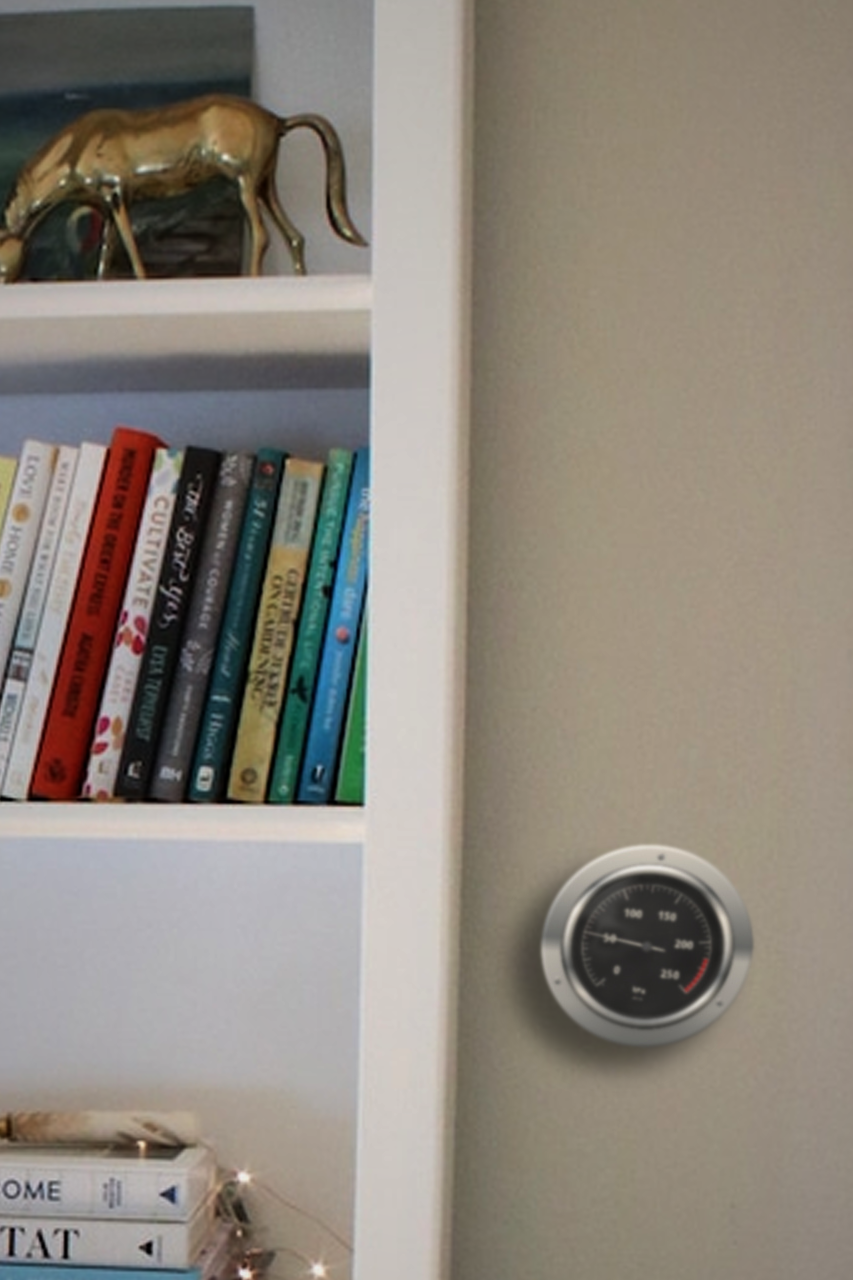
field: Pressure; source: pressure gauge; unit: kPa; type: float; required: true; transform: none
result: 50 kPa
